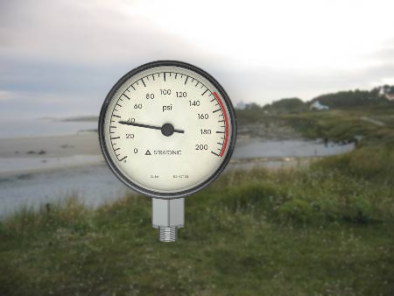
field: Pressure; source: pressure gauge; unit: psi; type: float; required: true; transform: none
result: 35 psi
